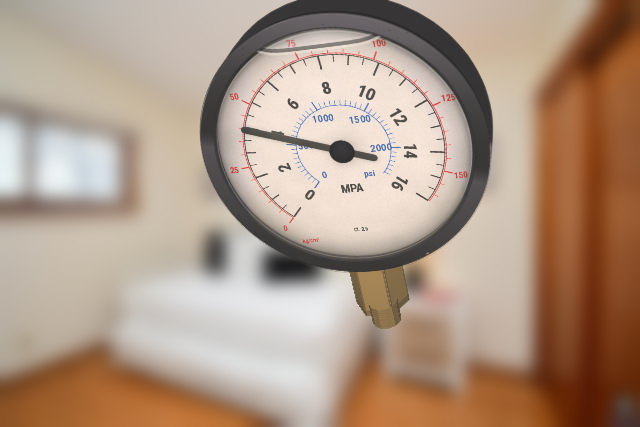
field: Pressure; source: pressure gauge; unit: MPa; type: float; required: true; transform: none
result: 4 MPa
